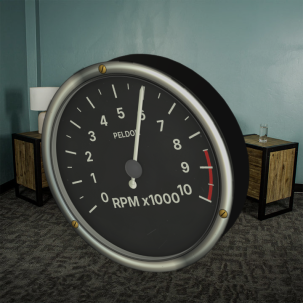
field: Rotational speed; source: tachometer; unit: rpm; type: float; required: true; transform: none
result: 6000 rpm
